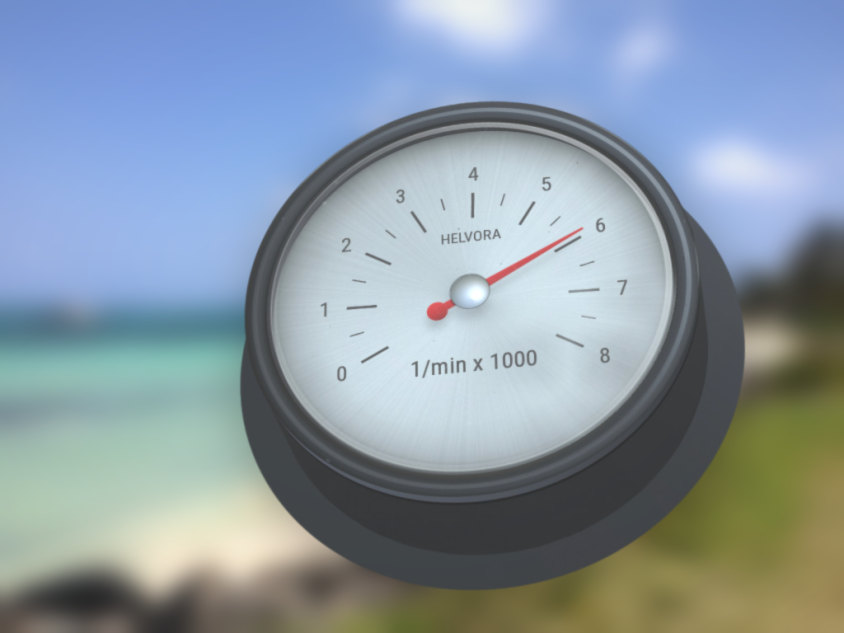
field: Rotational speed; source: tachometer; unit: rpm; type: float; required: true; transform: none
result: 6000 rpm
